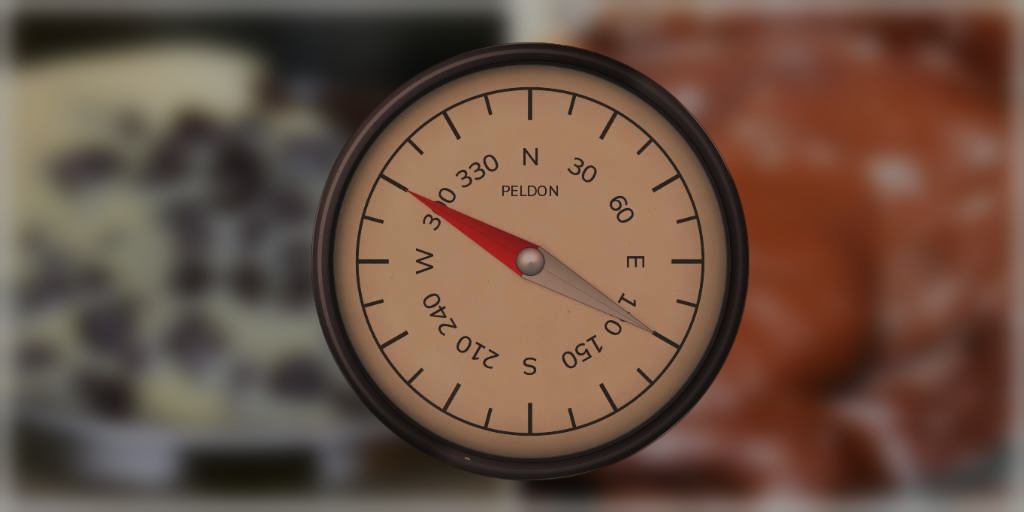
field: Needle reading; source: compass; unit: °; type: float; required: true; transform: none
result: 300 °
